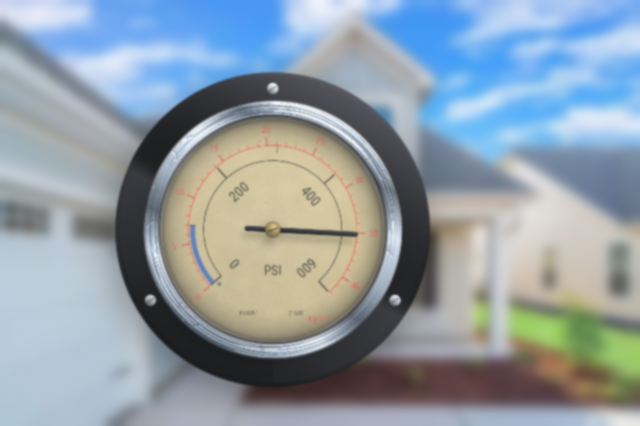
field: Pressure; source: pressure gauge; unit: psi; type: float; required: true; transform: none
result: 500 psi
